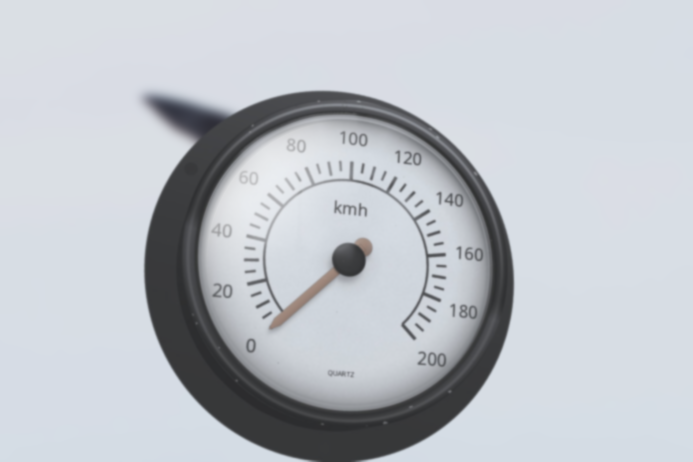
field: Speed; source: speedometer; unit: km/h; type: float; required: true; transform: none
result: 0 km/h
